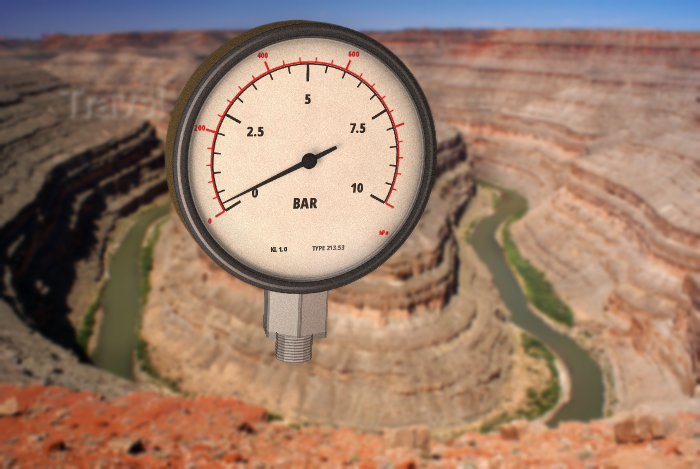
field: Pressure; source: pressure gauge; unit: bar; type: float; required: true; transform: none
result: 0.25 bar
